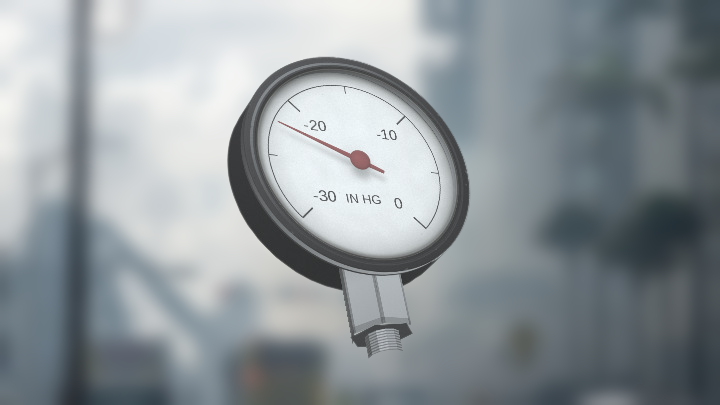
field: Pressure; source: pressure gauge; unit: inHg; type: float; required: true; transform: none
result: -22.5 inHg
